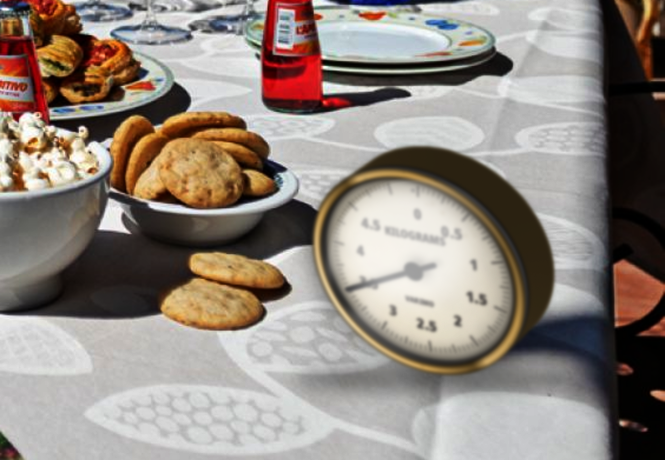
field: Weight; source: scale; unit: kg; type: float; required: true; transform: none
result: 3.5 kg
